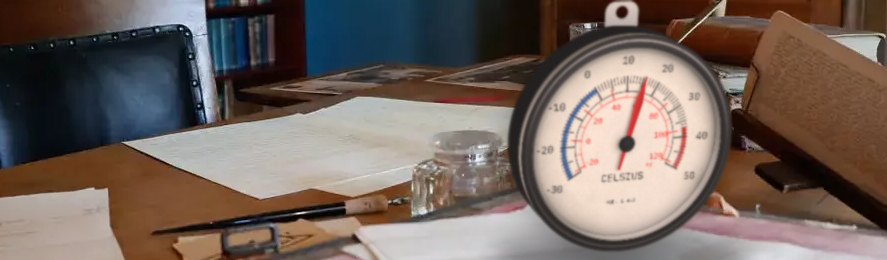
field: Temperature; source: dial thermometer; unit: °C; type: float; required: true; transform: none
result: 15 °C
